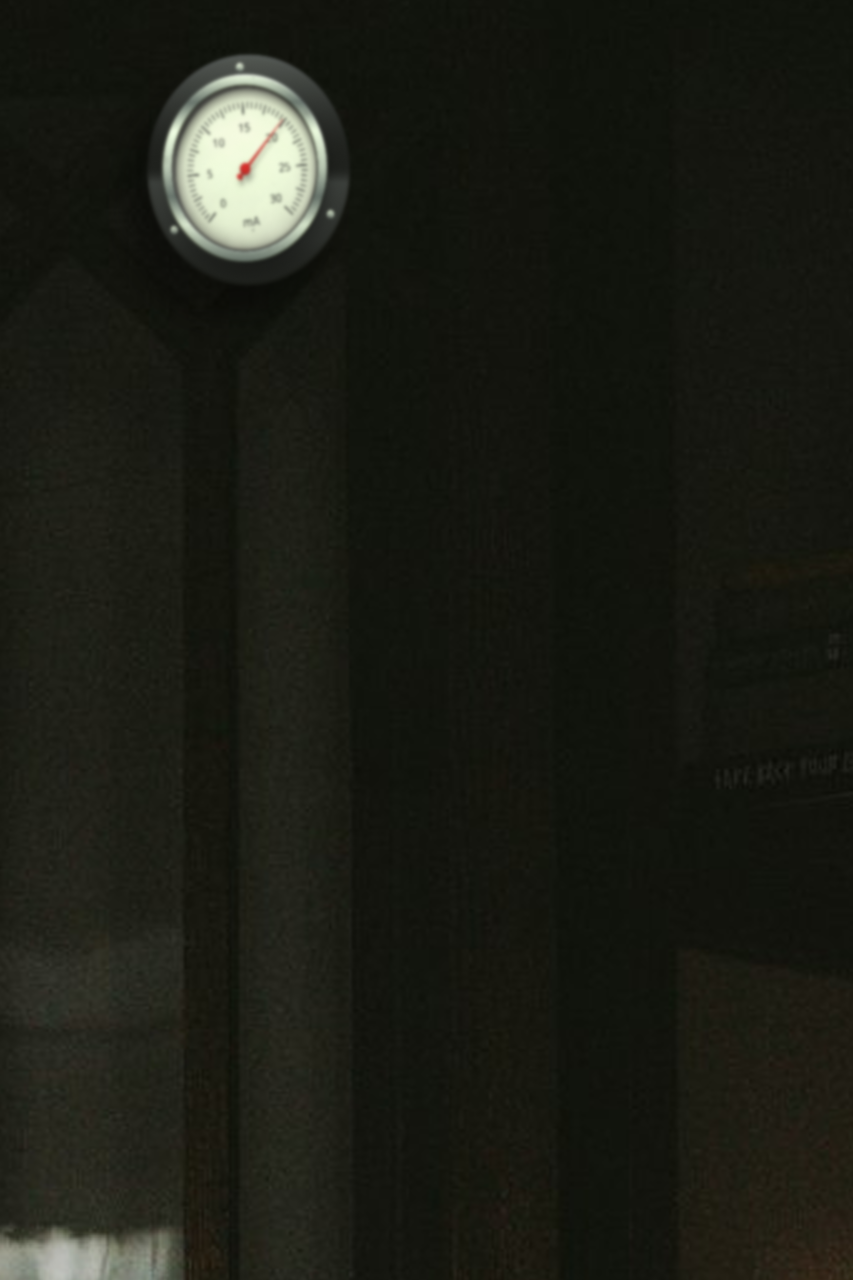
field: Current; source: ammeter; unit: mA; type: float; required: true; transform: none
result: 20 mA
